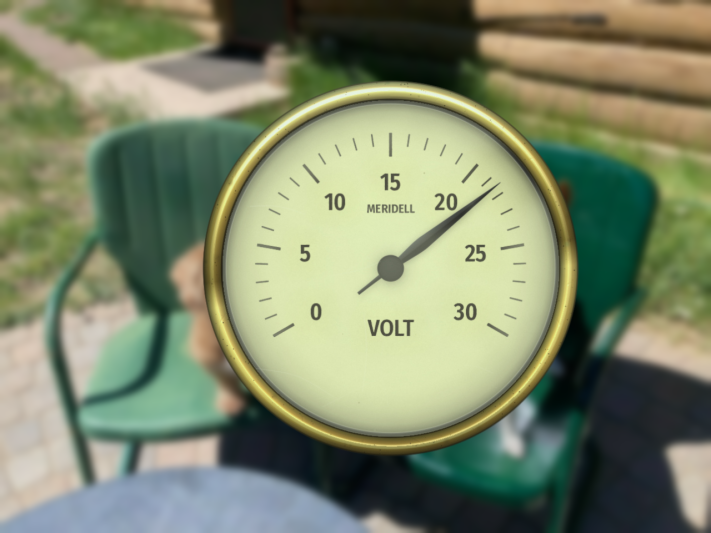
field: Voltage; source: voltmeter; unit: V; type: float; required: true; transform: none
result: 21.5 V
